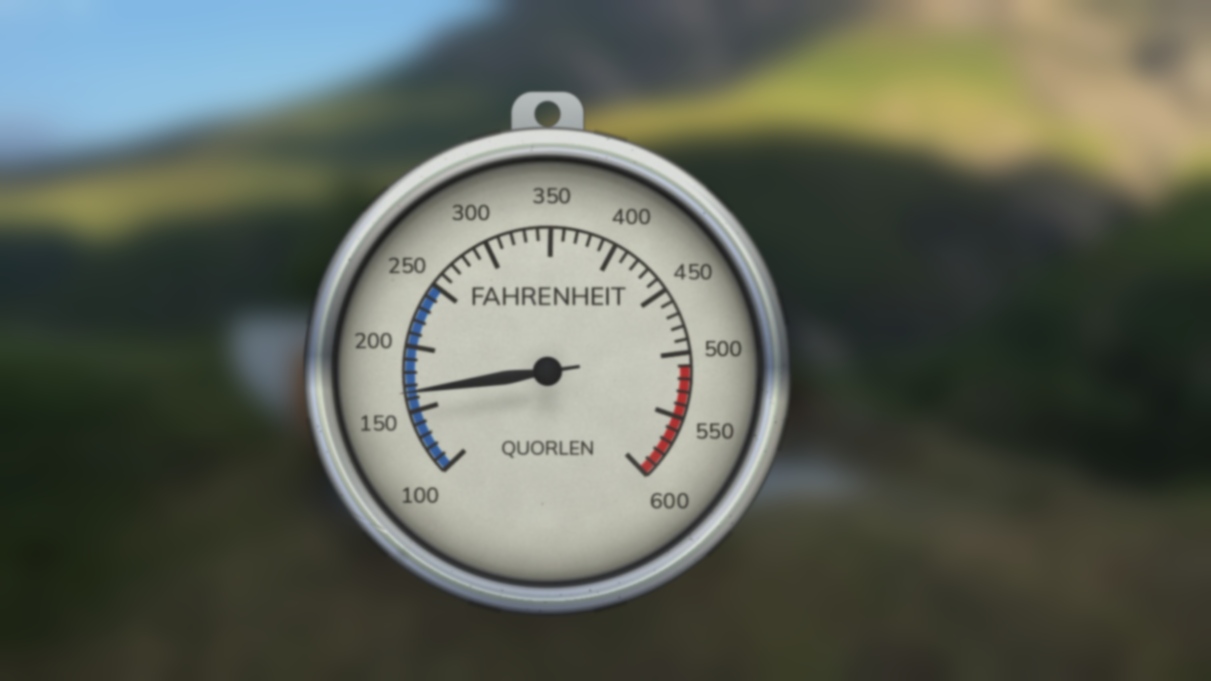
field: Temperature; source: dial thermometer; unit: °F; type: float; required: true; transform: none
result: 165 °F
